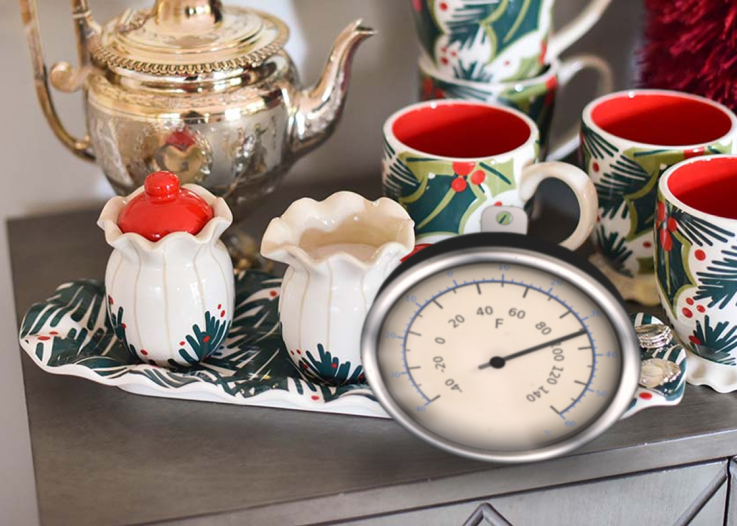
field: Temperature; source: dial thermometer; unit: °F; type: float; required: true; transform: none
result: 90 °F
